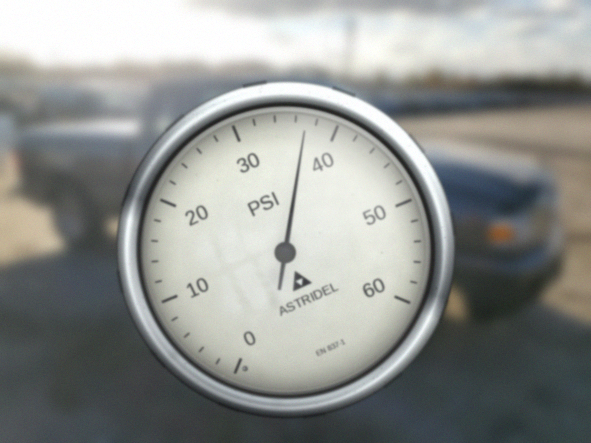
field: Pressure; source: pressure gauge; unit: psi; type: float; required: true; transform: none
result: 37 psi
